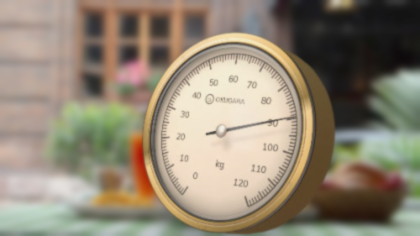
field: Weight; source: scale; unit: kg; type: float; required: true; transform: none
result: 90 kg
